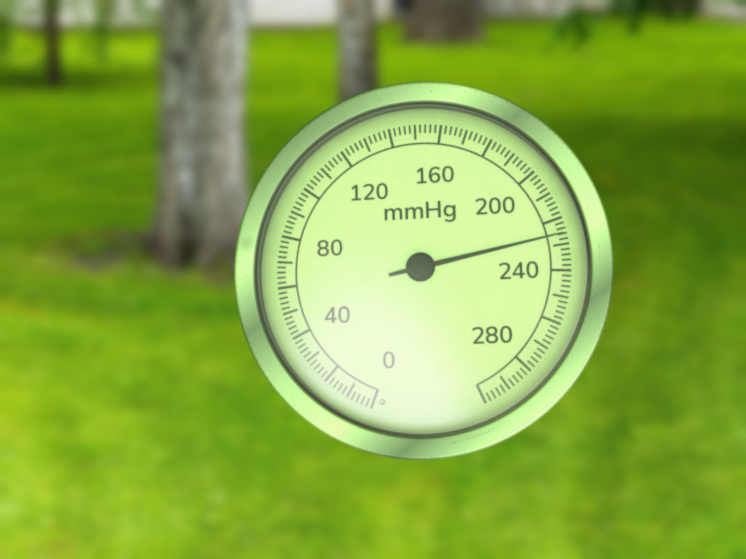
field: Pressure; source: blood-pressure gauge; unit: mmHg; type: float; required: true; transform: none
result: 226 mmHg
